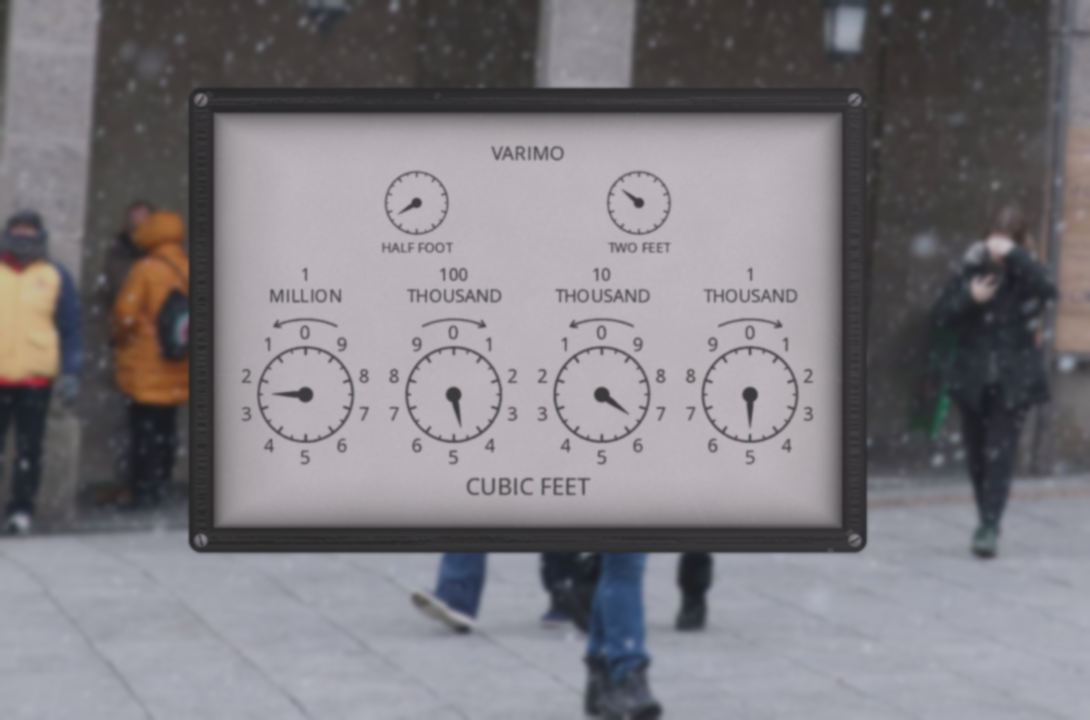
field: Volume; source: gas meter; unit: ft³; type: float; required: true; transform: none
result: 246500 ft³
